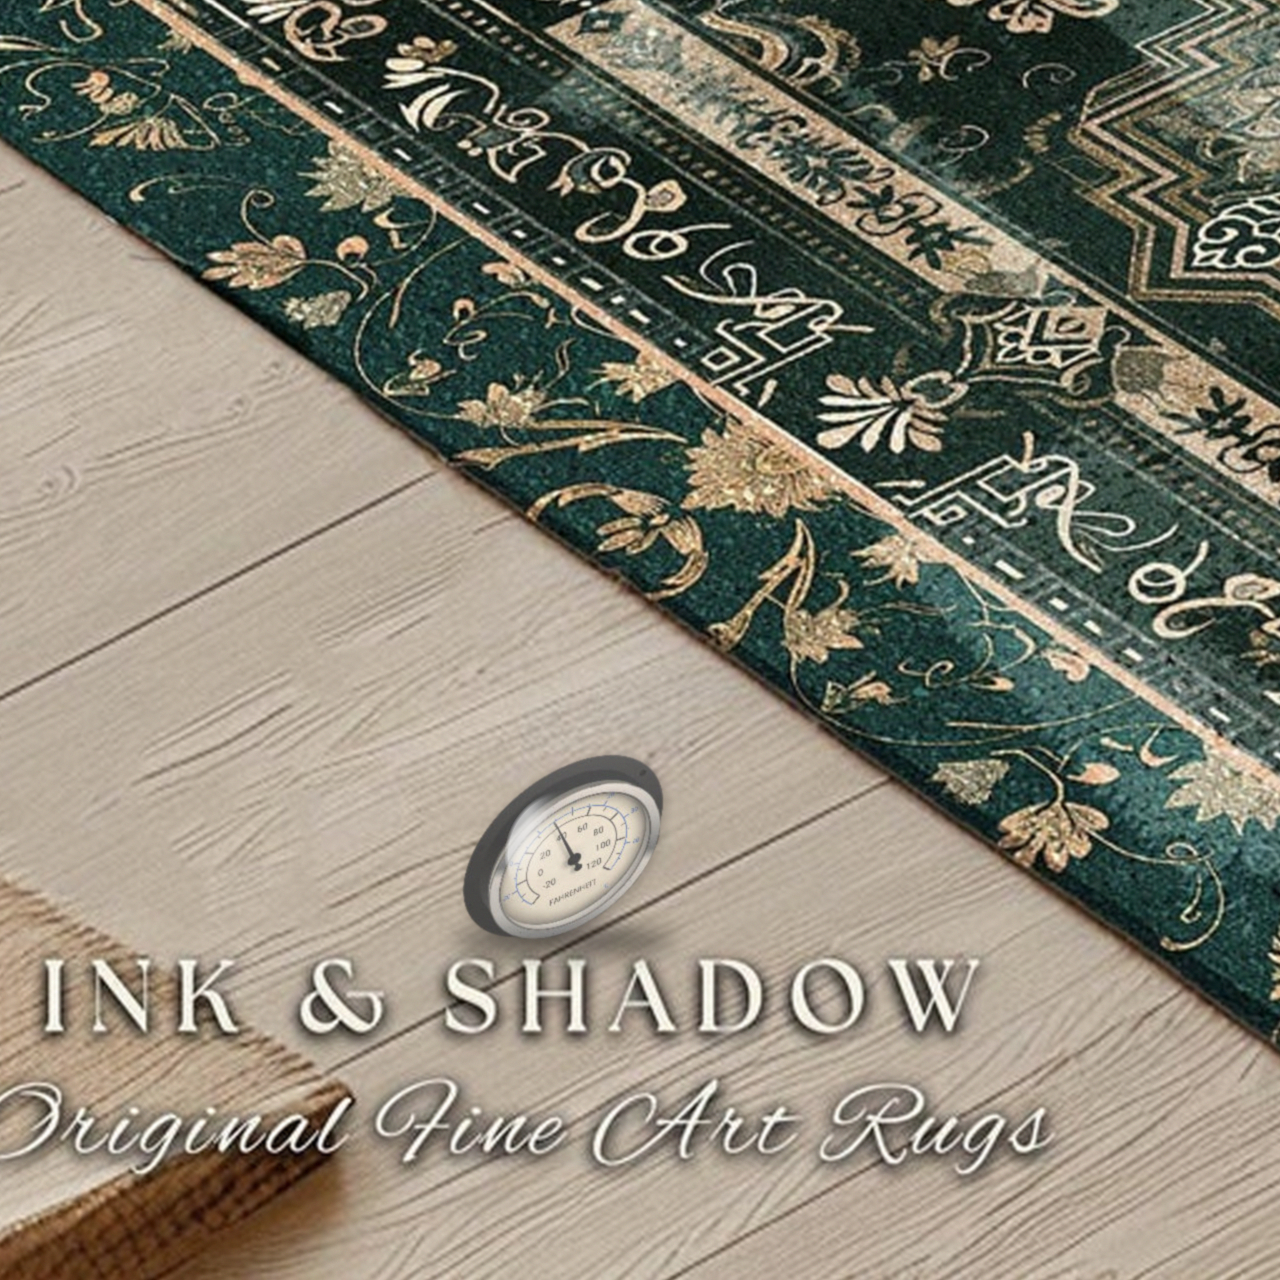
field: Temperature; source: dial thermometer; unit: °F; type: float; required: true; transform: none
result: 40 °F
